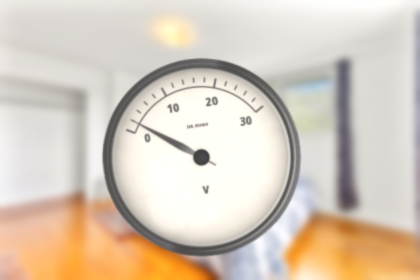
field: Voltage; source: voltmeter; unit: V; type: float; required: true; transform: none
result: 2 V
